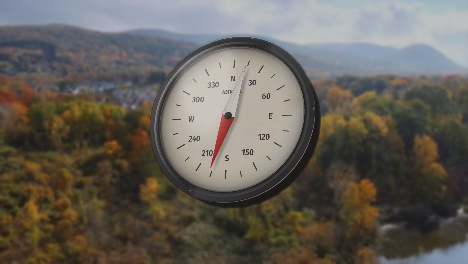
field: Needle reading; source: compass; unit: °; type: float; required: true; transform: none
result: 195 °
